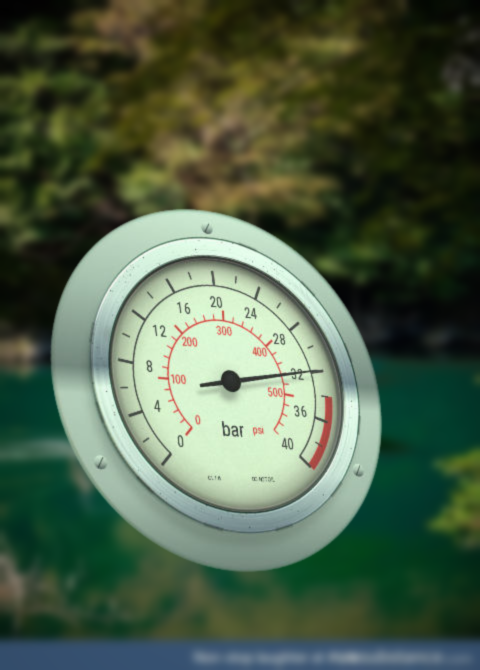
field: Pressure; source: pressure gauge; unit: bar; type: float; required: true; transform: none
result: 32 bar
